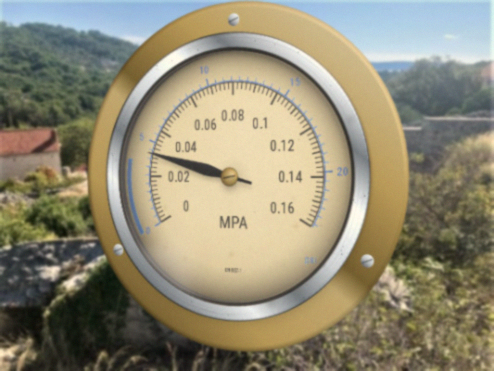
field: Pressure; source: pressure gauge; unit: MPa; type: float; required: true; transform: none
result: 0.03 MPa
